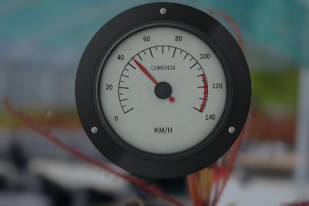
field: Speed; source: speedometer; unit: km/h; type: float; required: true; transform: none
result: 45 km/h
